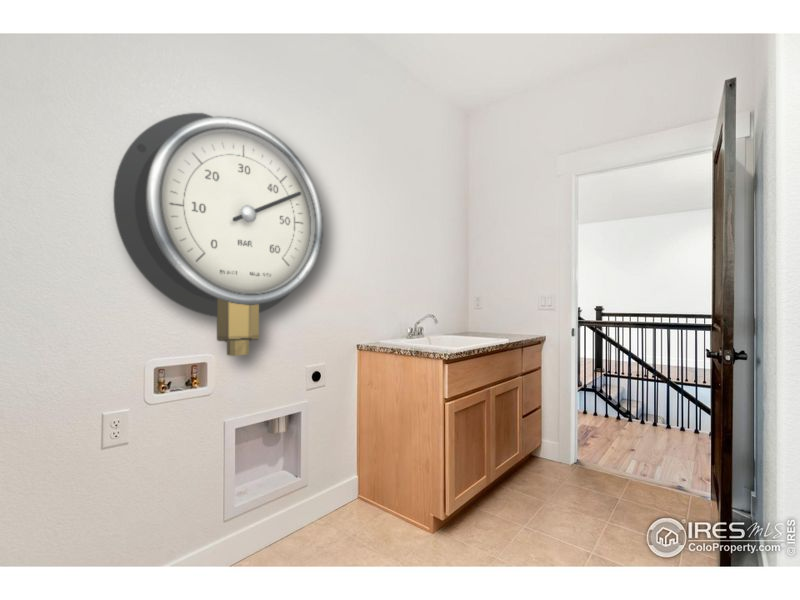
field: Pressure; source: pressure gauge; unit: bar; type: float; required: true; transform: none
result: 44 bar
